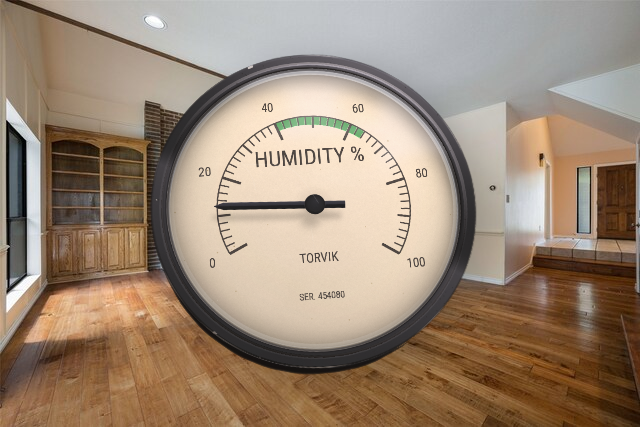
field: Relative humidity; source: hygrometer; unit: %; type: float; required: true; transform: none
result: 12 %
